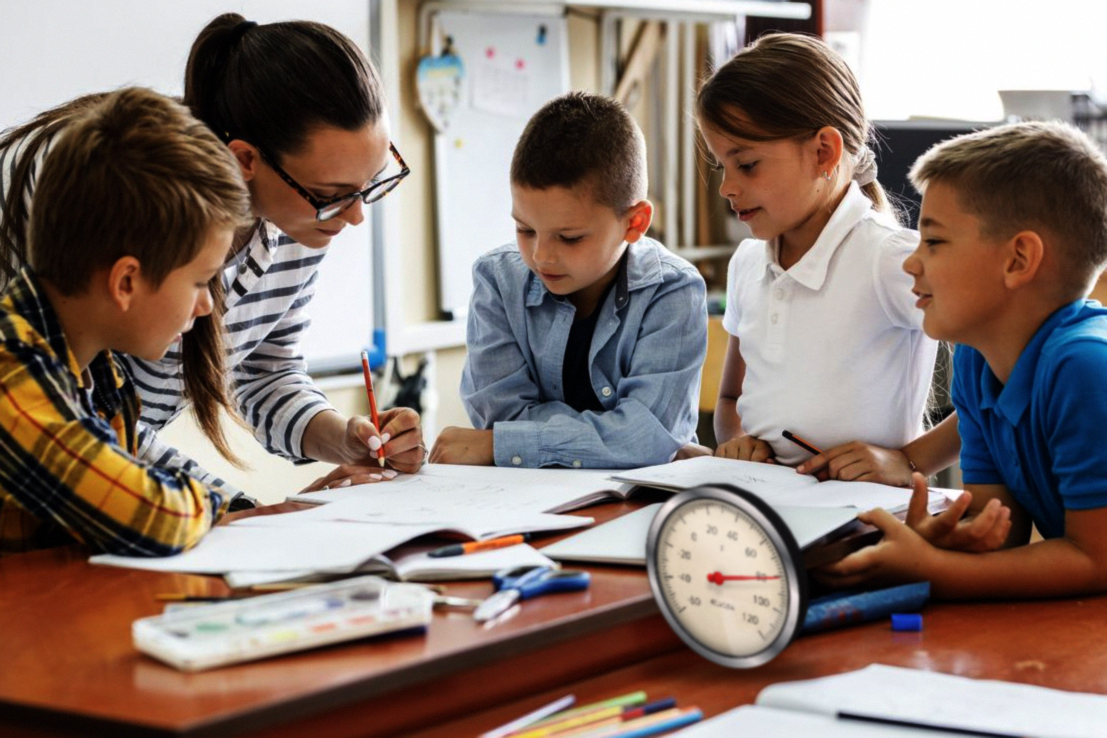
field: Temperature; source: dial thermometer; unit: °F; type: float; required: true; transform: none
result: 80 °F
